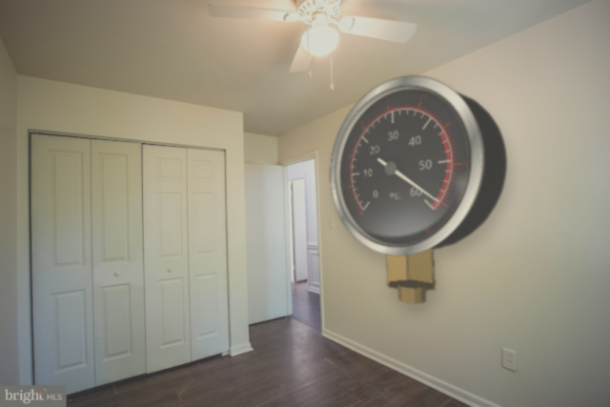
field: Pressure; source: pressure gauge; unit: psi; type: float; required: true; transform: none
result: 58 psi
